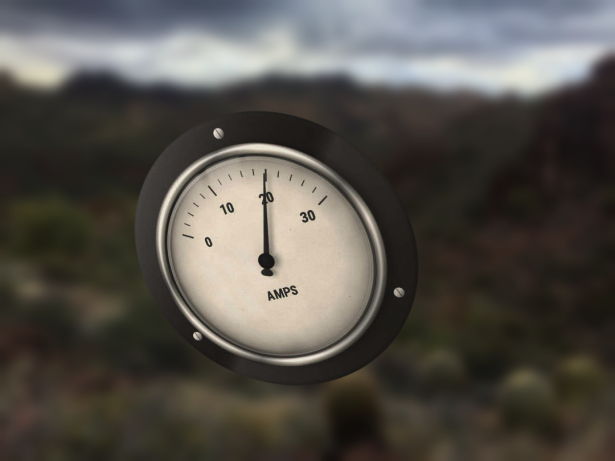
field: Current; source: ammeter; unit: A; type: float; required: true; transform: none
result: 20 A
